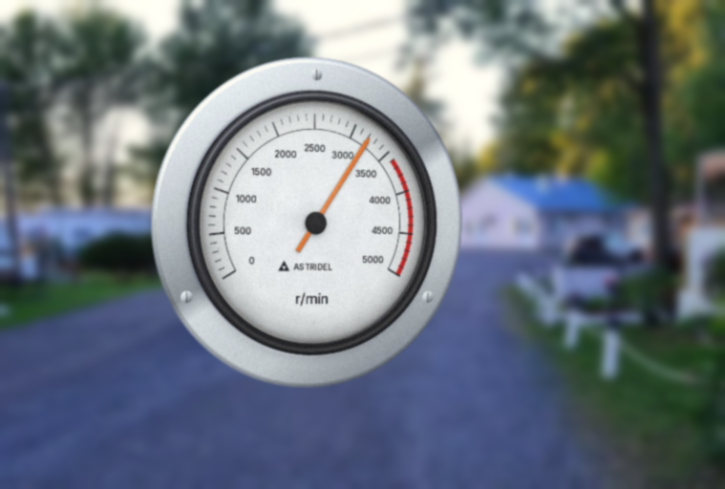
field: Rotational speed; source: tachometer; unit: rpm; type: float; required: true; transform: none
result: 3200 rpm
